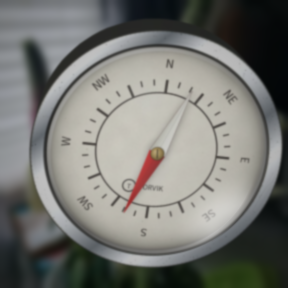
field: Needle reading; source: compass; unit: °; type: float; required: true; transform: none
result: 200 °
